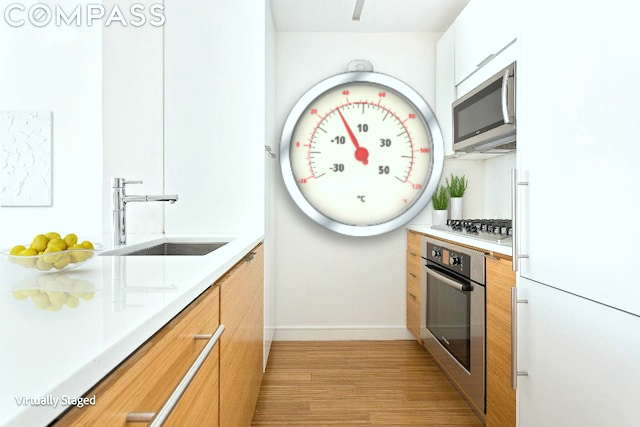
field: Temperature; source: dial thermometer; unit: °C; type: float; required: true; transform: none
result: 0 °C
